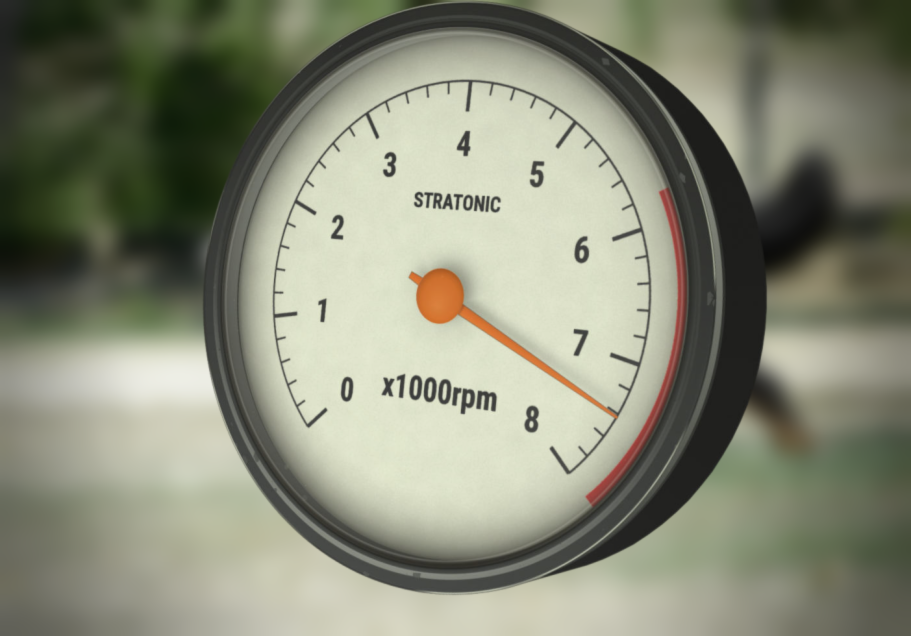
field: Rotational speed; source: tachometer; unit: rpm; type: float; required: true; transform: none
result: 7400 rpm
